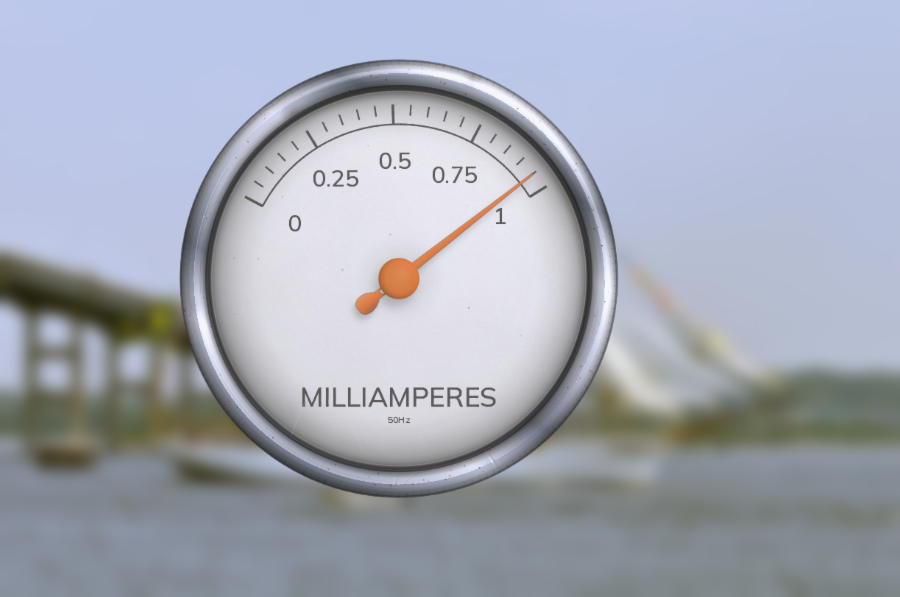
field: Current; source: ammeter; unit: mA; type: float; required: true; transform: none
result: 0.95 mA
